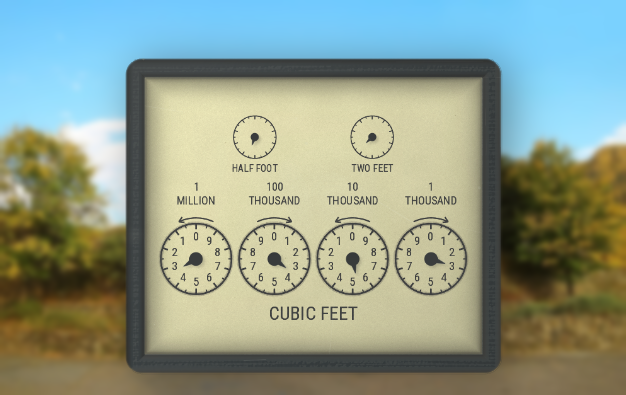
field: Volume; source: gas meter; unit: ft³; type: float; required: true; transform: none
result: 335300 ft³
